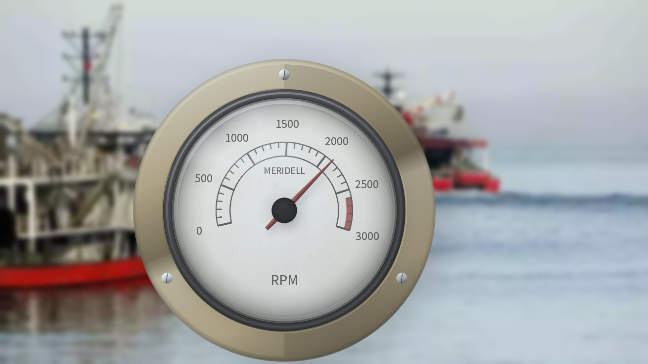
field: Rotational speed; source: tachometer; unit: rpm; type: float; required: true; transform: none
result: 2100 rpm
